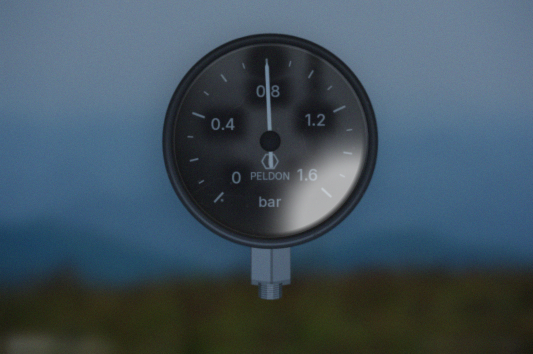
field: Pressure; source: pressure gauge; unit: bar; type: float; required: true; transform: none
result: 0.8 bar
